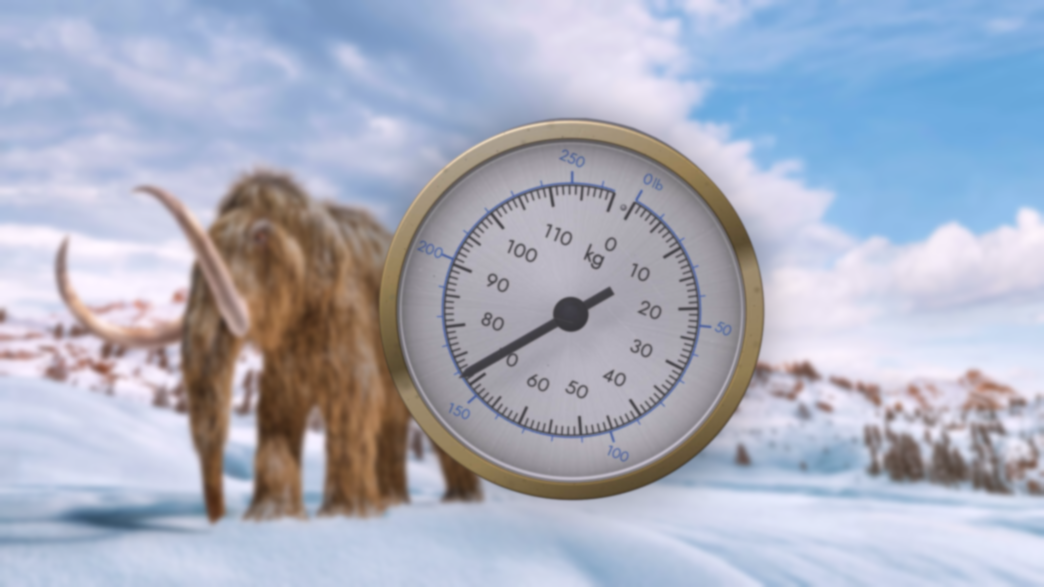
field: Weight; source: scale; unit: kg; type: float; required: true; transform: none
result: 72 kg
